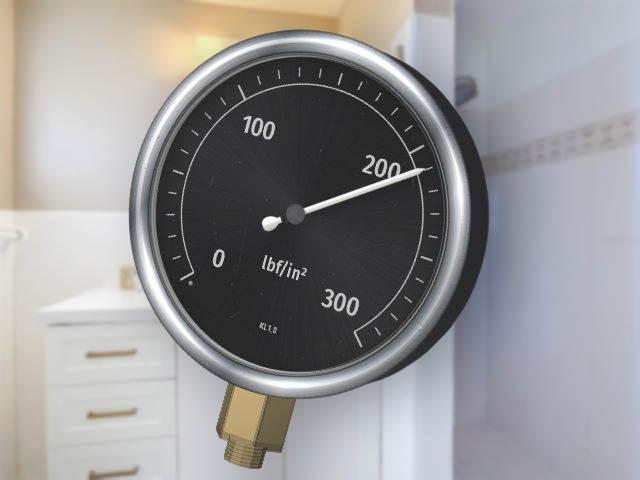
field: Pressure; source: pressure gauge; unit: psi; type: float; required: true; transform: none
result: 210 psi
